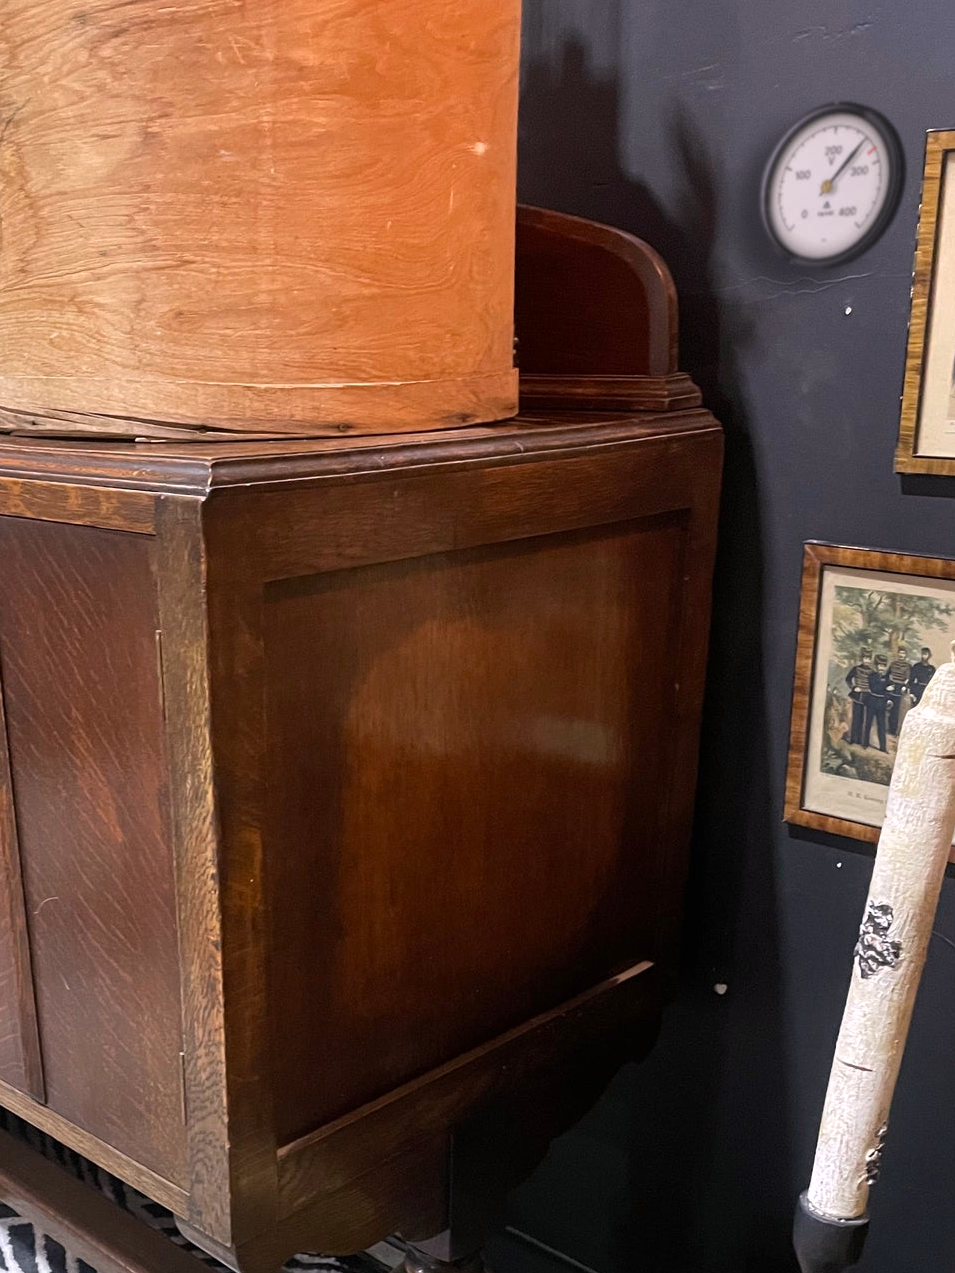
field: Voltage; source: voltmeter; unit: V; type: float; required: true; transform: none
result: 260 V
